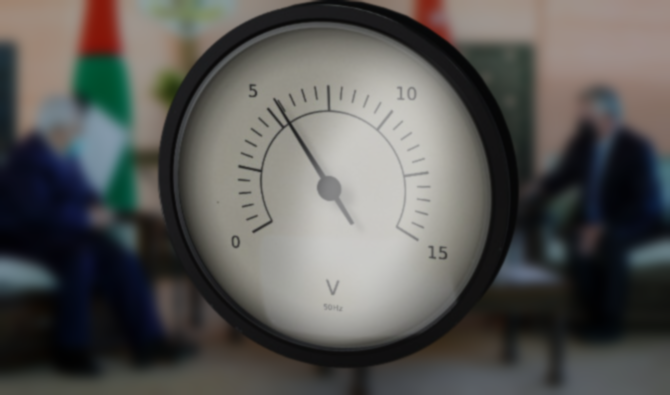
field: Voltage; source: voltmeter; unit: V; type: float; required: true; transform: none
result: 5.5 V
